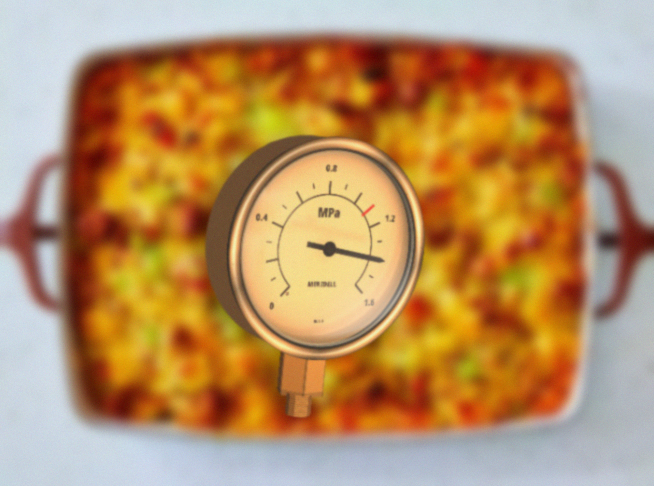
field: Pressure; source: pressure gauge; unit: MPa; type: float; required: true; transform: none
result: 1.4 MPa
